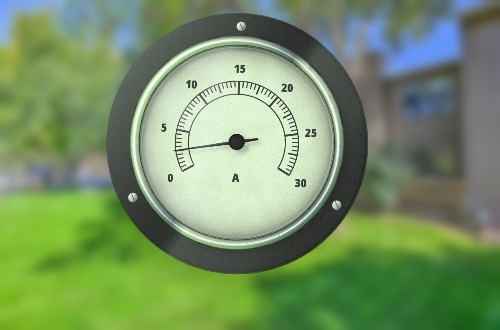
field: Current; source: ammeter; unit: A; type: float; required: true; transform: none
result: 2.5 A
